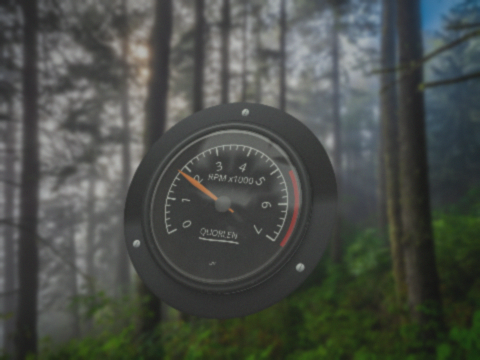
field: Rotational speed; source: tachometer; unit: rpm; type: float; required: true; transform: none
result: 1800 rpm
